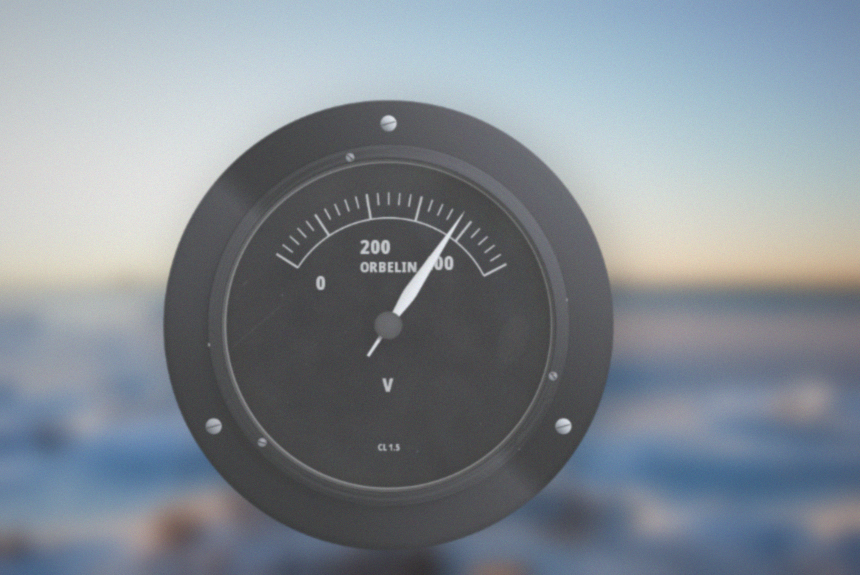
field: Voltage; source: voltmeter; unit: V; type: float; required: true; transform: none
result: 380 V
